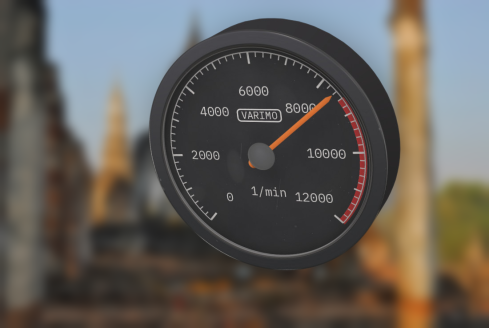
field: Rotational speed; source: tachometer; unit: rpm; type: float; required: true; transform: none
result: 8400 rpm
